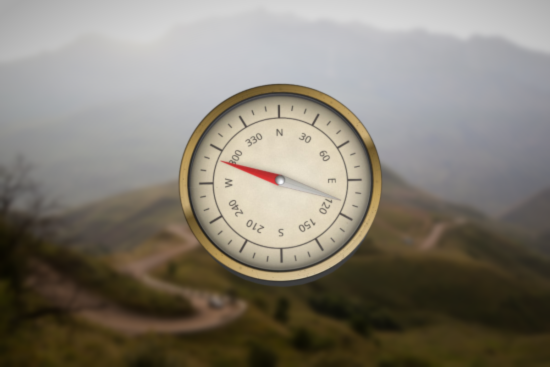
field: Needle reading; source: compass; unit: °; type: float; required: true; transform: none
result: 290 °
